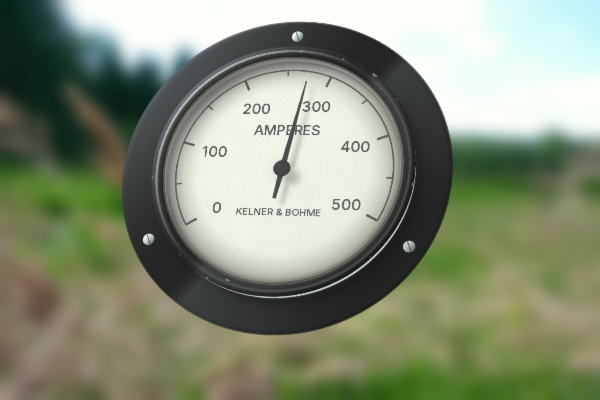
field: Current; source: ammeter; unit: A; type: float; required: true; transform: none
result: 275 A
